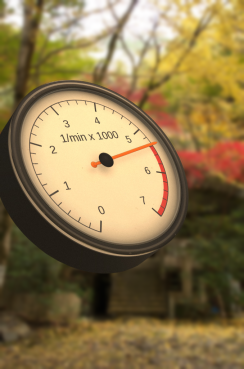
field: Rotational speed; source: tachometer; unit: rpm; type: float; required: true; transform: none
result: 5400 rpm
